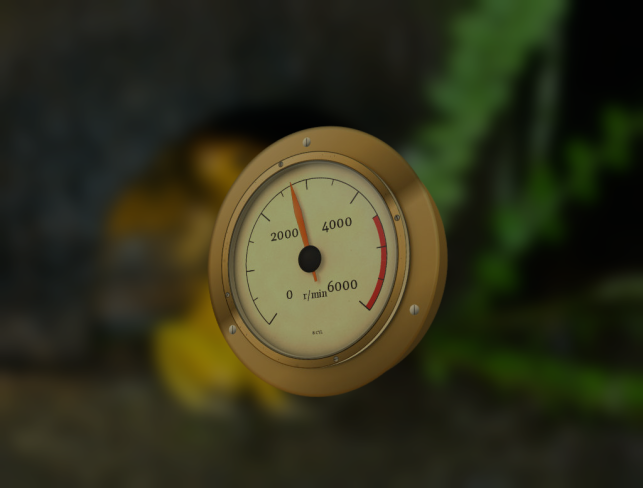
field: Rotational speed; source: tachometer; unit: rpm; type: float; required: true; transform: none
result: 2750 rpm
